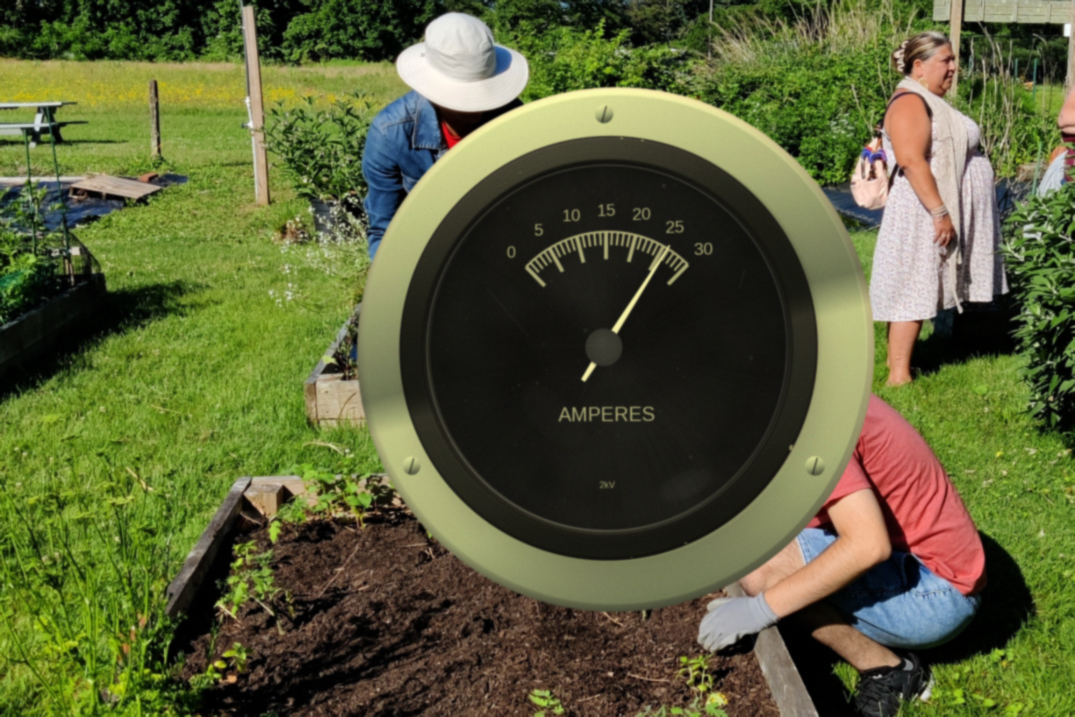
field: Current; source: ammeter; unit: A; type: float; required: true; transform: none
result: 26 A
